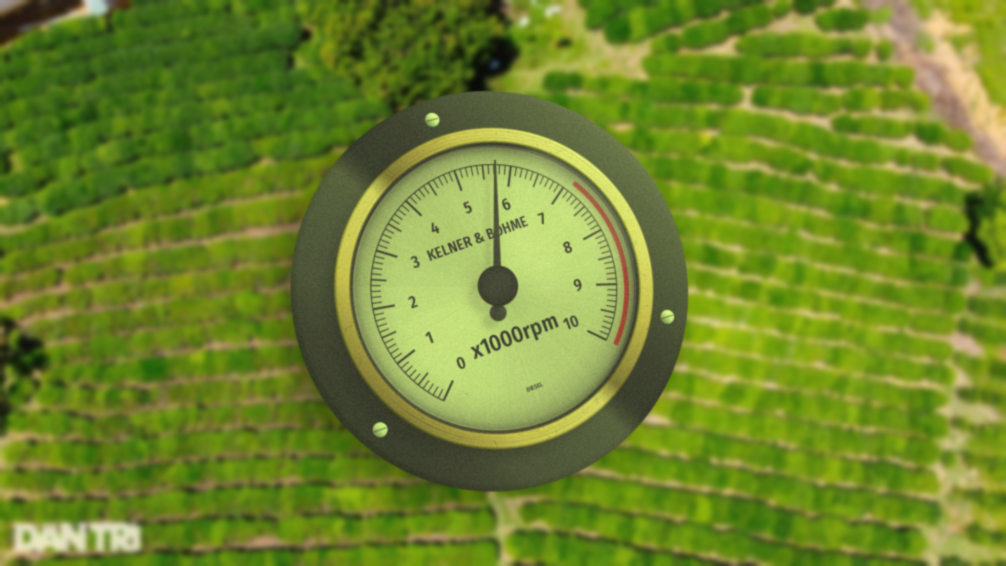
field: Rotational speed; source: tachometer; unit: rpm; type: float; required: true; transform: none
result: 5700 rpm
